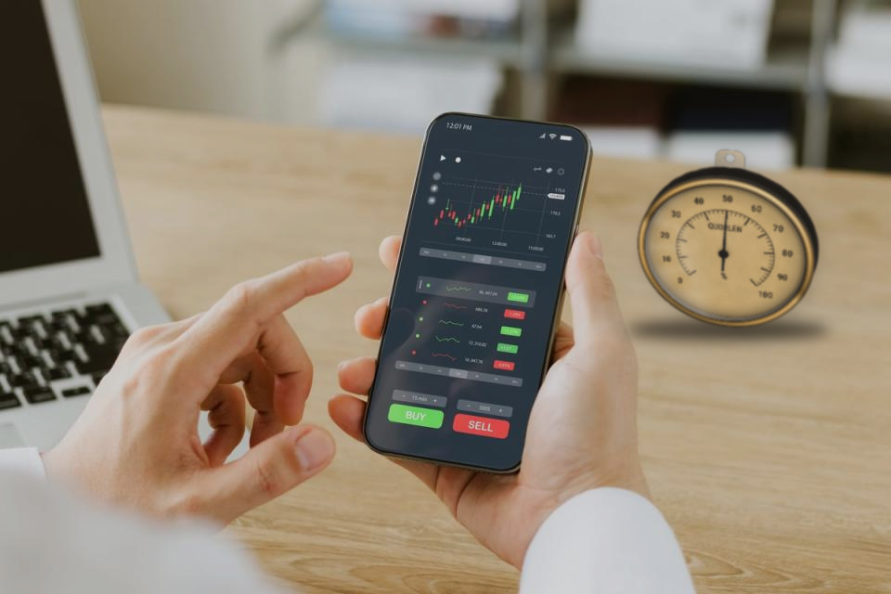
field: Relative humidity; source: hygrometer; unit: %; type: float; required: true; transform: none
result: 50 %
